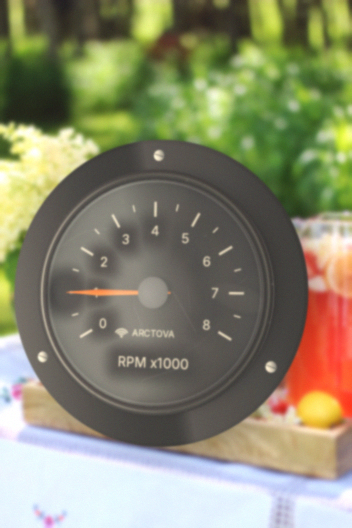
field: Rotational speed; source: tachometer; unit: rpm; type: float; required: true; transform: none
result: 1000 rpm
